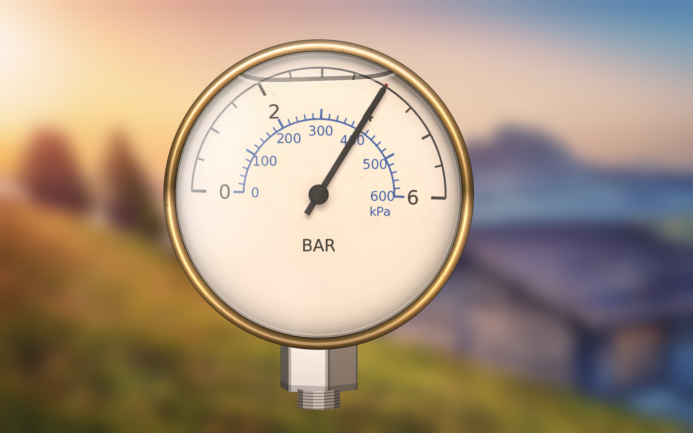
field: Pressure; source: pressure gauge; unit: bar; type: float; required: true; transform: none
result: 4 bar
